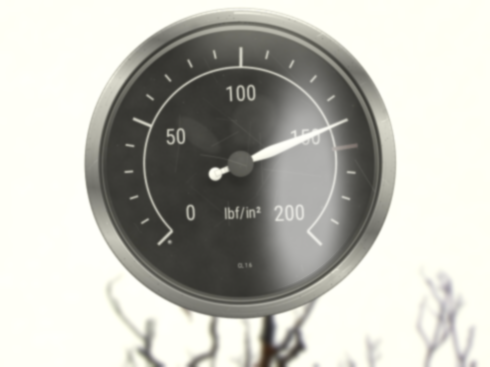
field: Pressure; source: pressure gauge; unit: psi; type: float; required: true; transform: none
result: 150 psi
